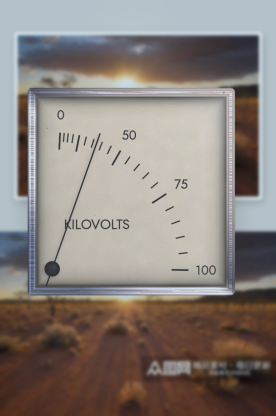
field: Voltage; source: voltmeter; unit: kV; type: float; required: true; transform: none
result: 37.5 kV
